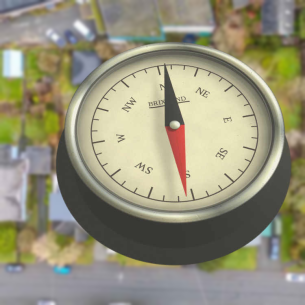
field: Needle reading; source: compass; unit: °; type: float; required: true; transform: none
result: 185 °
